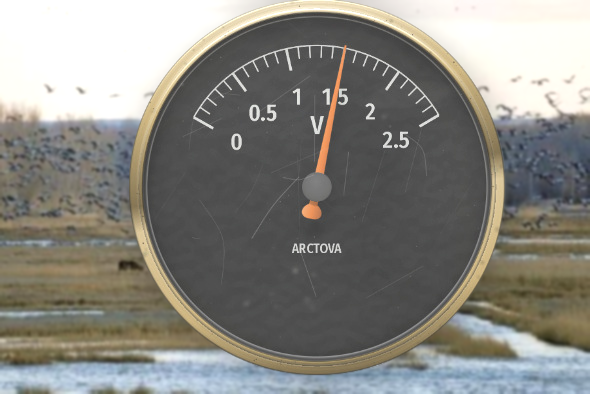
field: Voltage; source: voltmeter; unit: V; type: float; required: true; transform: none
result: 1.5 V
